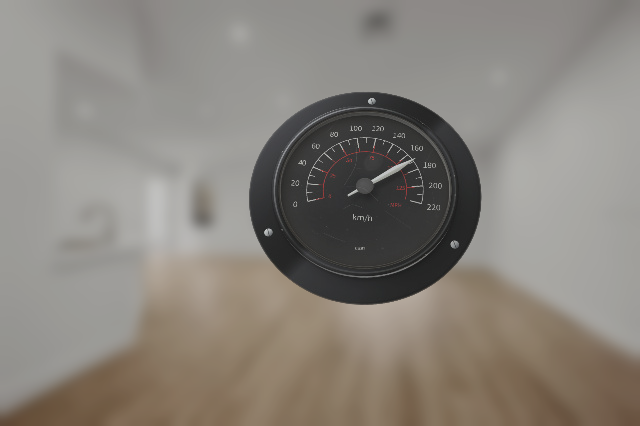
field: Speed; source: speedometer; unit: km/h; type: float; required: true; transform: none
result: 170 km/h
